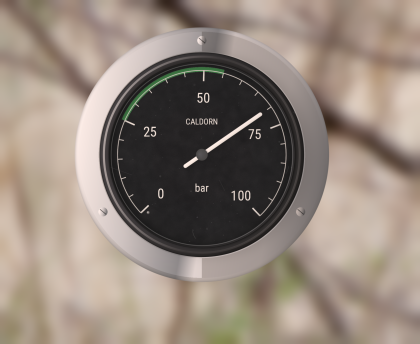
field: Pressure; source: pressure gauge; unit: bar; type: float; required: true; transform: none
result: 70 bar
